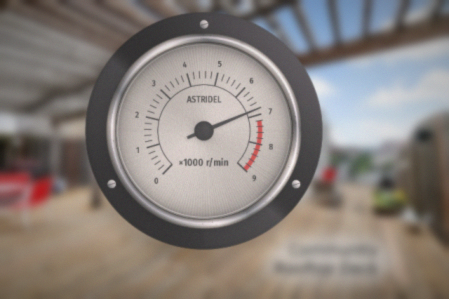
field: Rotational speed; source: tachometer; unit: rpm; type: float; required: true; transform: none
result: 6800 rpm
